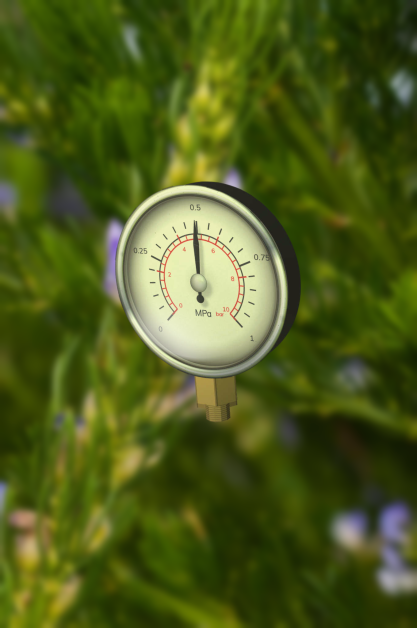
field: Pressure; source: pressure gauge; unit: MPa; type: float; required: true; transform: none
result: 0.5 MPa
